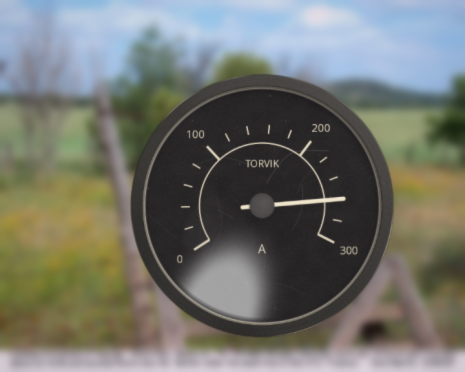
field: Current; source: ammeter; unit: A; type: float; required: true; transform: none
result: 260 A
